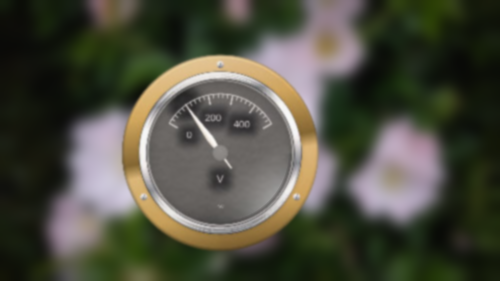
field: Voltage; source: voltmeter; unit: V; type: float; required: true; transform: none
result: 100 V
